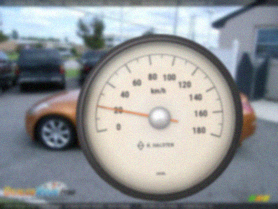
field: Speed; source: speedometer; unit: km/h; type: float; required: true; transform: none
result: 20 km/h
